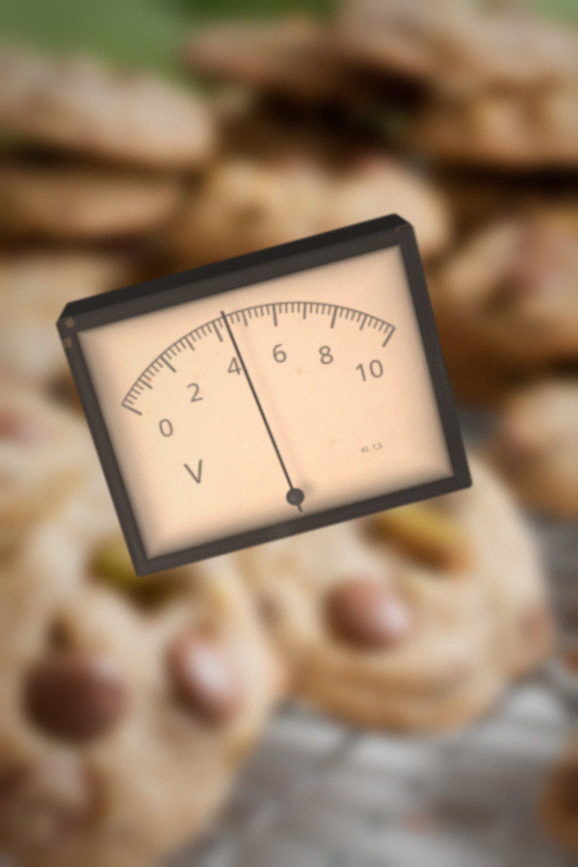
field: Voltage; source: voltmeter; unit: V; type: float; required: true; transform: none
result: 4.4 V
